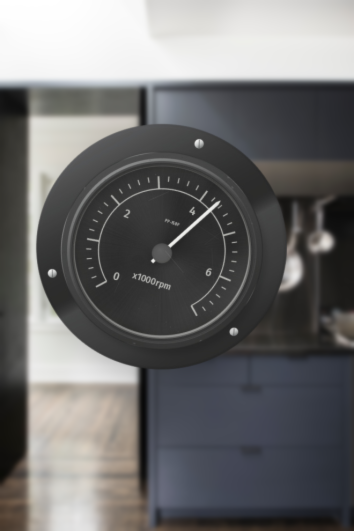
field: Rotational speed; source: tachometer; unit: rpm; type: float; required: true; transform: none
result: 4300 rpm
